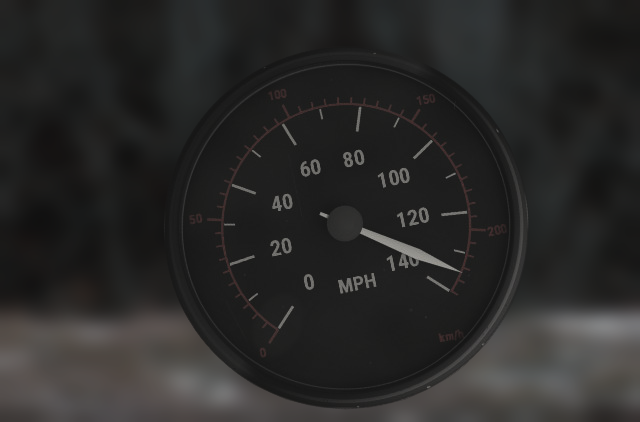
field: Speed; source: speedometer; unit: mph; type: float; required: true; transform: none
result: 135 mph
